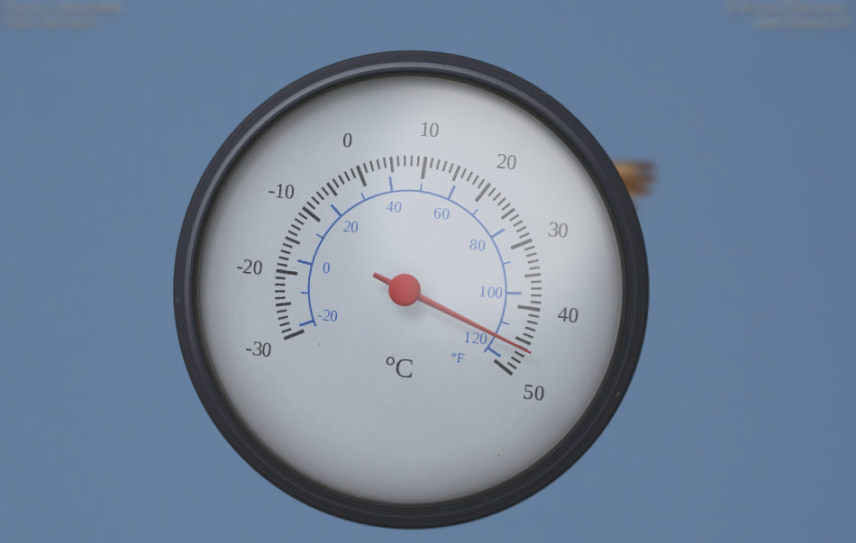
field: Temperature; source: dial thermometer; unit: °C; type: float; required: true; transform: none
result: 46 °C
